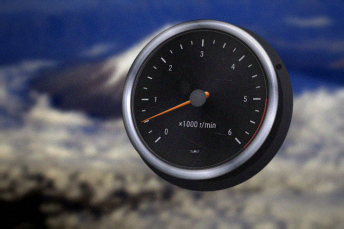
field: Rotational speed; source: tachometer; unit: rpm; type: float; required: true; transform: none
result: 500 rpm
